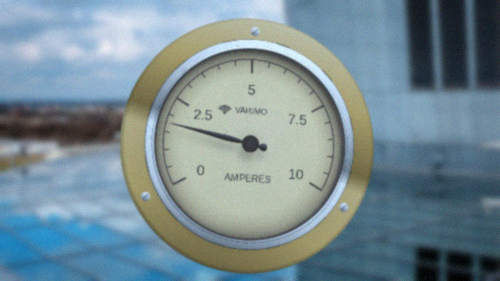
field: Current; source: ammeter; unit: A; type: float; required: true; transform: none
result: 1.75 A
